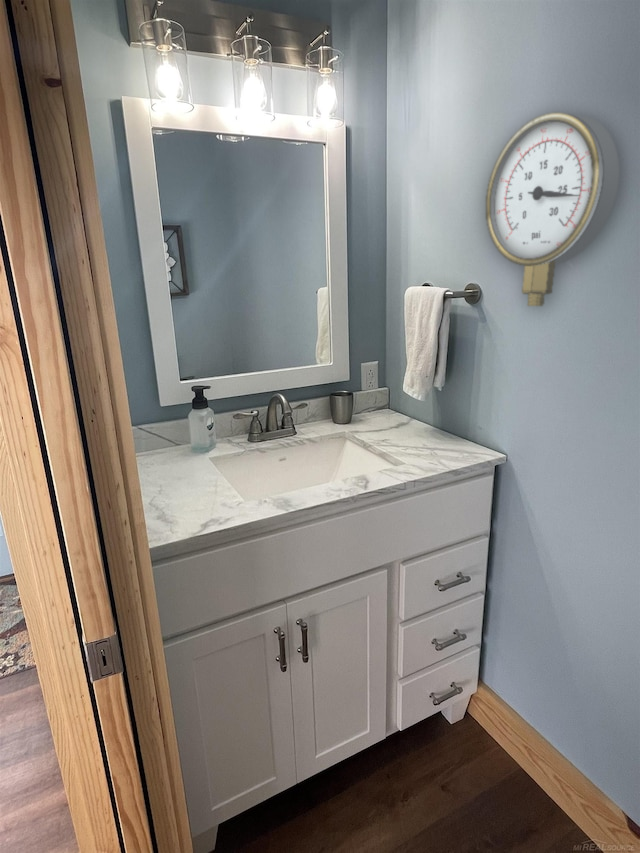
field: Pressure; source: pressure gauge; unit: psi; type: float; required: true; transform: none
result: 26 psi
